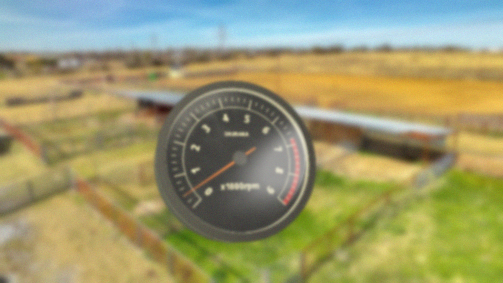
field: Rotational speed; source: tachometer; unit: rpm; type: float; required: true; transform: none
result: 400 rpm
